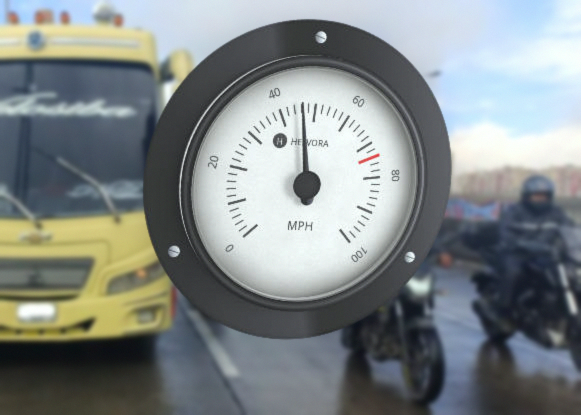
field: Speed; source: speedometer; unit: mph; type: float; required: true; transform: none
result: 46 mph
